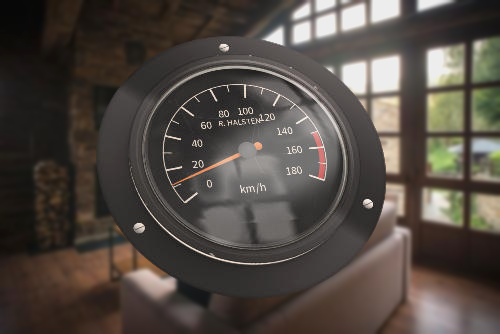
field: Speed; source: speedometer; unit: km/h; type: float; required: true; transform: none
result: 10 km/h
